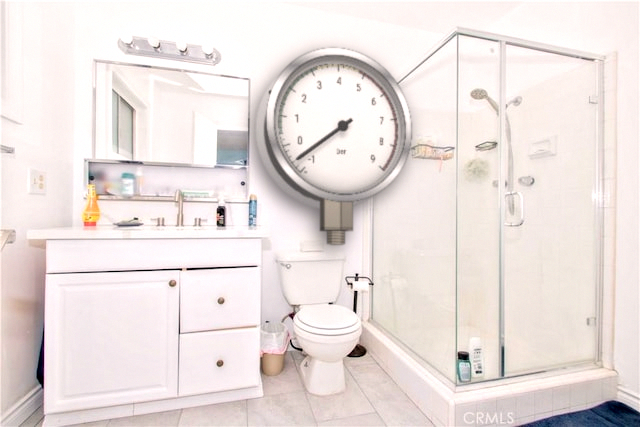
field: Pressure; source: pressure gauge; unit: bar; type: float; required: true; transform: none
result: -0.6 bar
